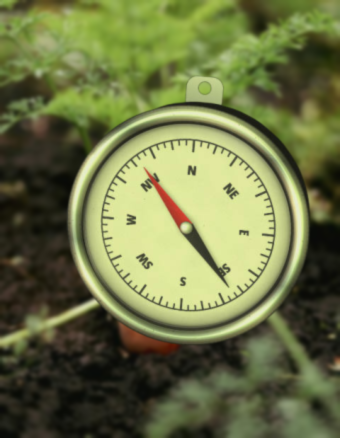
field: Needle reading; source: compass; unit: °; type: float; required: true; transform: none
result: 320 °
